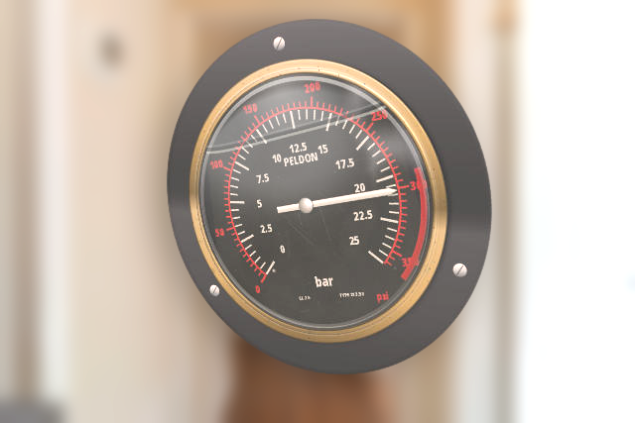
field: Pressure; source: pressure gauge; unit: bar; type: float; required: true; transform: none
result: 20.75 bar
